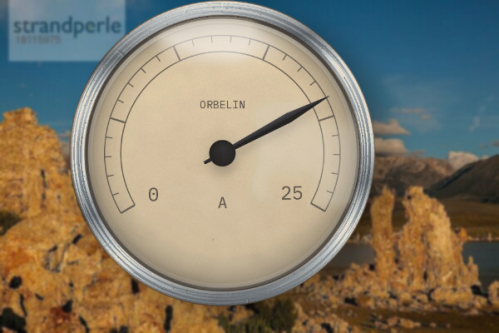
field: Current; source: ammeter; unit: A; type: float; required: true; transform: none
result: 19 A
